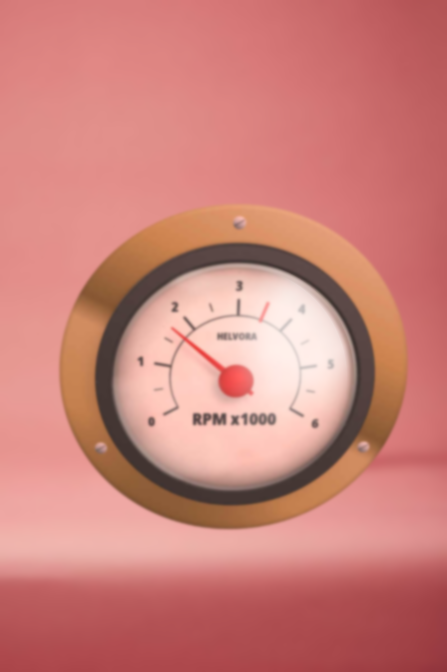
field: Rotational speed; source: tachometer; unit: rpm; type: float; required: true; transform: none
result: 1750 rpm
